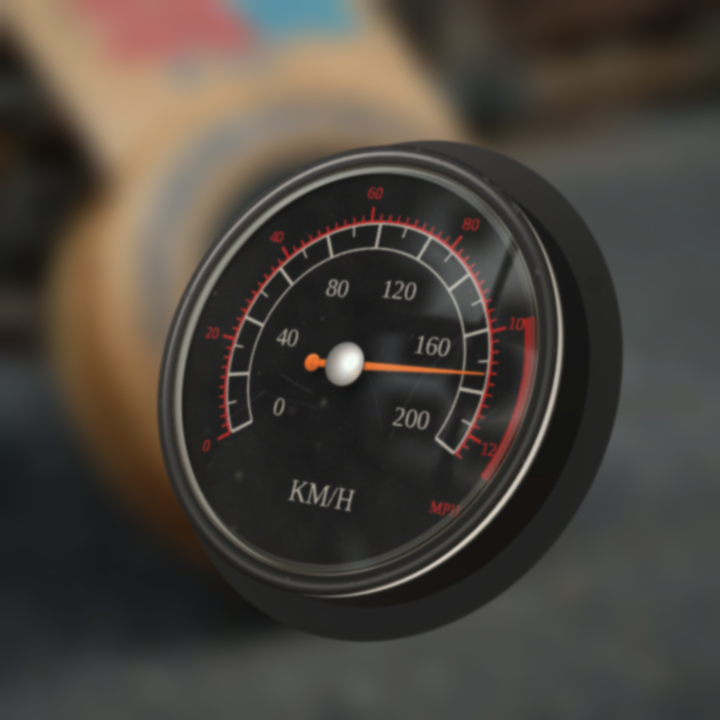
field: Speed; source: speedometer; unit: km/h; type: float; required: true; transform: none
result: 175 km/h
